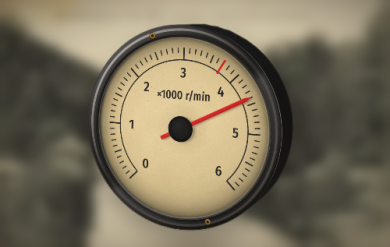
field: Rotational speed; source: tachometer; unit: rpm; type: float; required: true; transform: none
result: 4400 rpm
